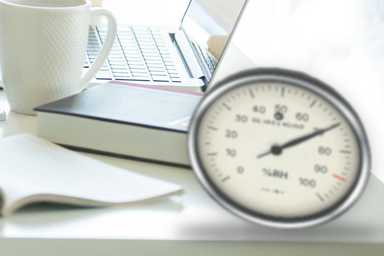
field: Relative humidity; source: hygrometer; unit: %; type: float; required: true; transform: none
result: 70 %
